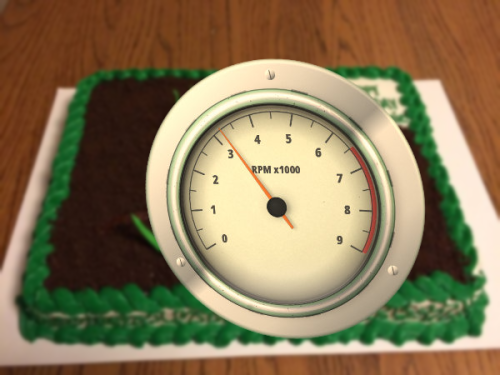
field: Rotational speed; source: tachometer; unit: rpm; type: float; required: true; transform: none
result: 3250 rpm
